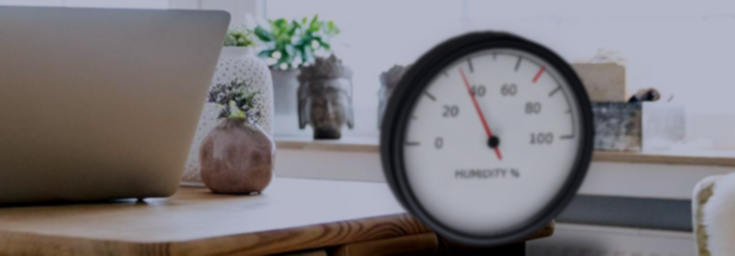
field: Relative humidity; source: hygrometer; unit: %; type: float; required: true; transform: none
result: 35 %
